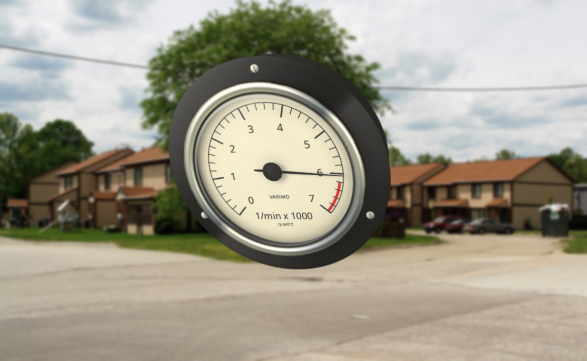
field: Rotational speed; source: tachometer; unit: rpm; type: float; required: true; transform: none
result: 6000 rpm
